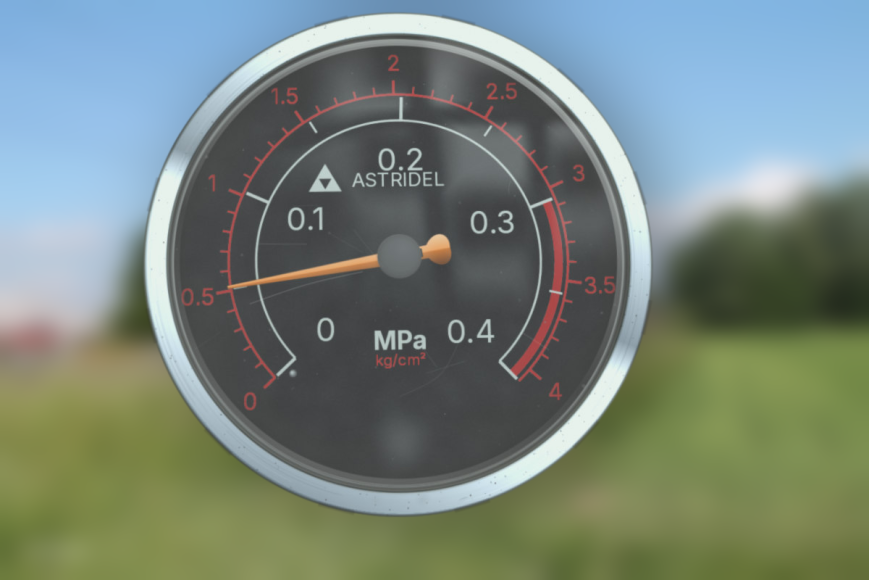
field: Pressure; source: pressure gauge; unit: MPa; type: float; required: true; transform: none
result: 0.05 MPa
